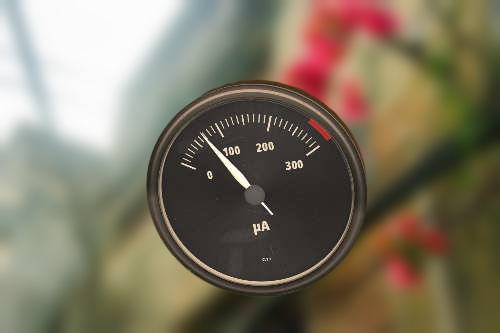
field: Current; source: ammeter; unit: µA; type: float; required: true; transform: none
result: 70 µA
